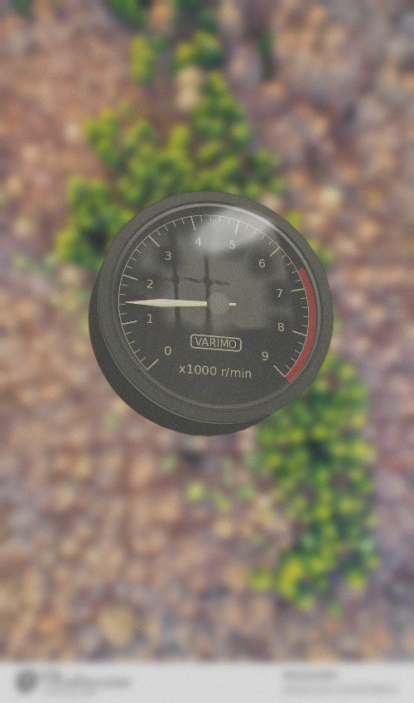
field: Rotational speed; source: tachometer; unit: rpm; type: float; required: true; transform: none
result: 1400 rpm
